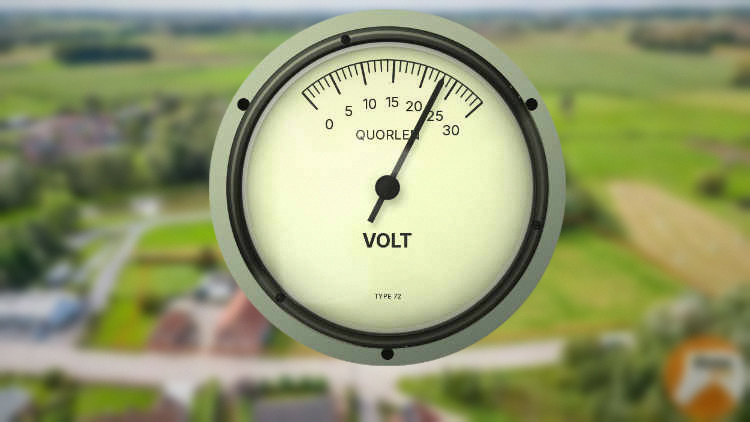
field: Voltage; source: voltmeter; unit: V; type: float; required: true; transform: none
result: 23 V
